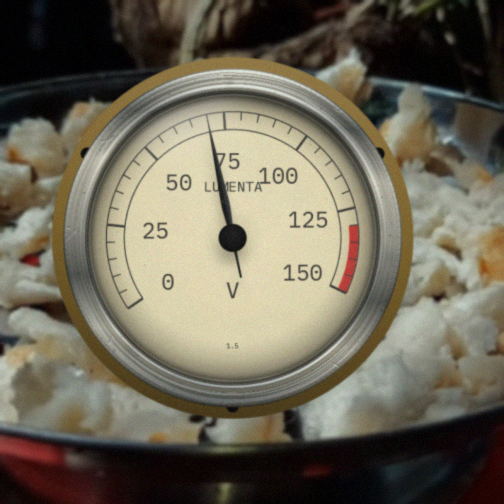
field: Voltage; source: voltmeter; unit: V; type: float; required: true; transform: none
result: 70 V
